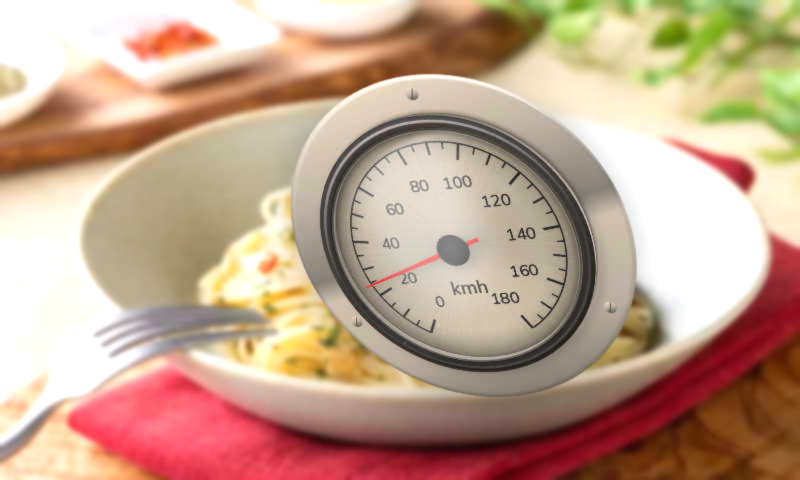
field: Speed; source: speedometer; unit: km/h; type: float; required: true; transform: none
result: 25 km/h
